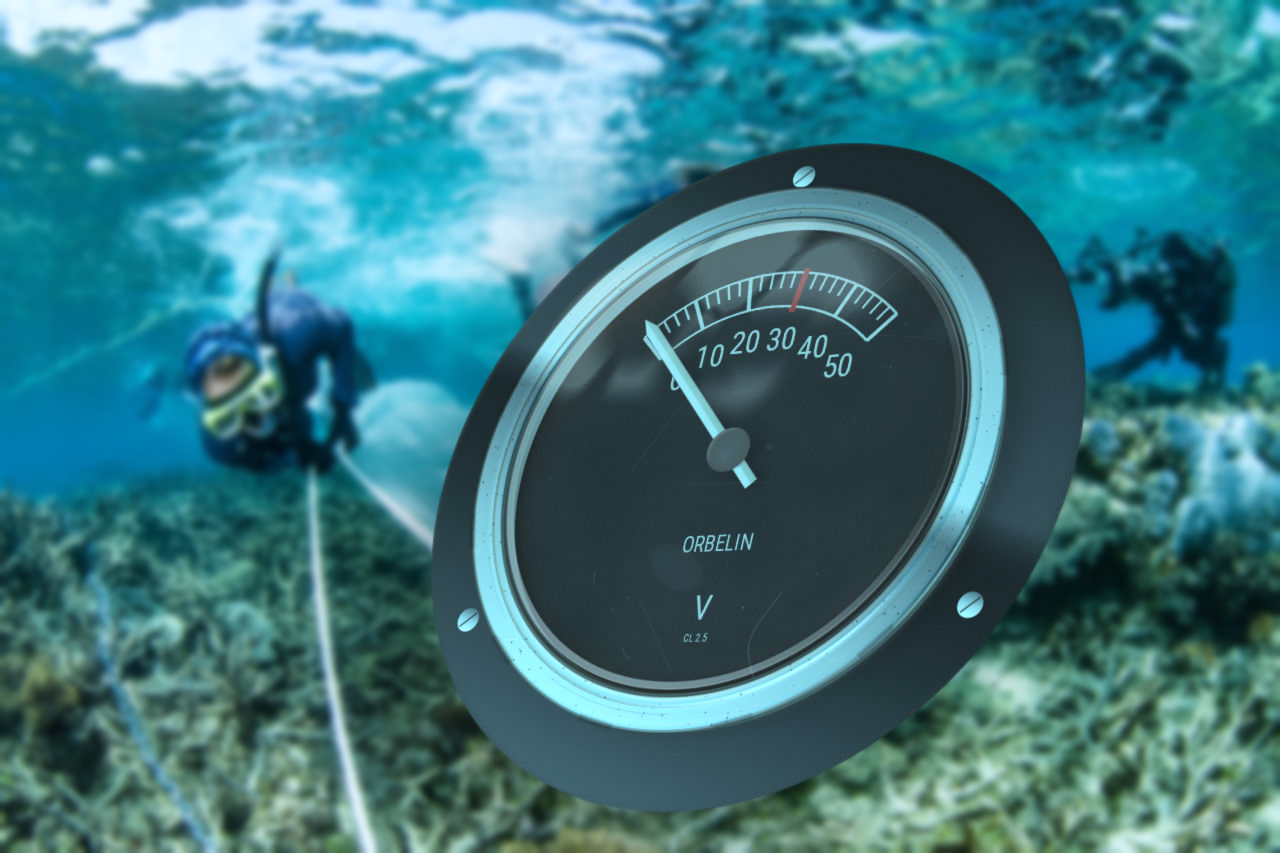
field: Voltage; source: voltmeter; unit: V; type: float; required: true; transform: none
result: 2 V
